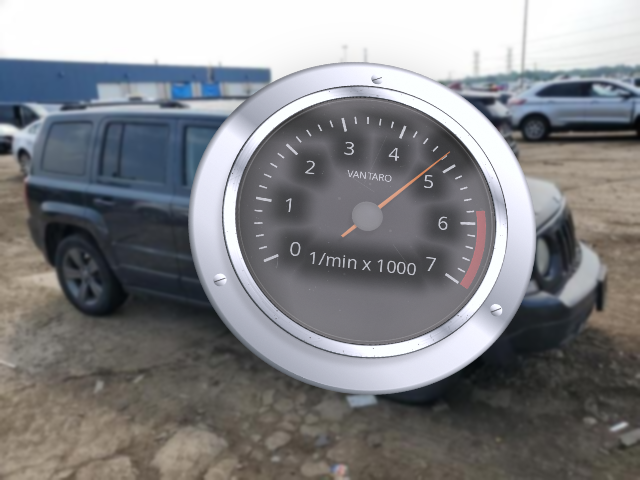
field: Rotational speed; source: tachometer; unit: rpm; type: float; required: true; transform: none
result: 4800 rpm
